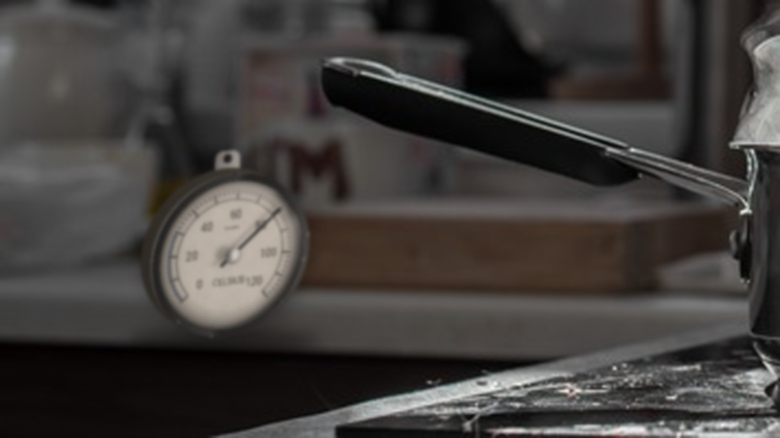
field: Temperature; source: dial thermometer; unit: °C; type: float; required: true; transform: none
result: 80 °C
